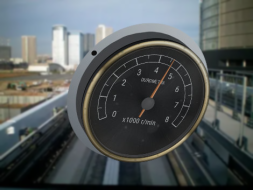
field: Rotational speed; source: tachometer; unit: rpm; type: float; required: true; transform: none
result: 4500 rpm
